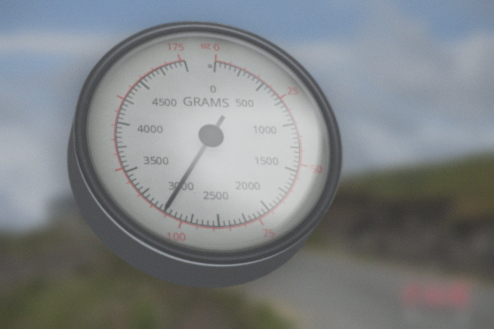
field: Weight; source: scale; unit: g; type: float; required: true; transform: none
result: 3000 g
